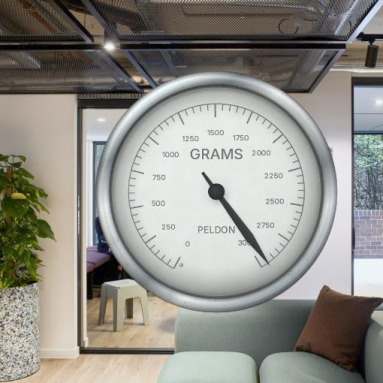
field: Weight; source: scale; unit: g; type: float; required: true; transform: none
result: 2950 g
